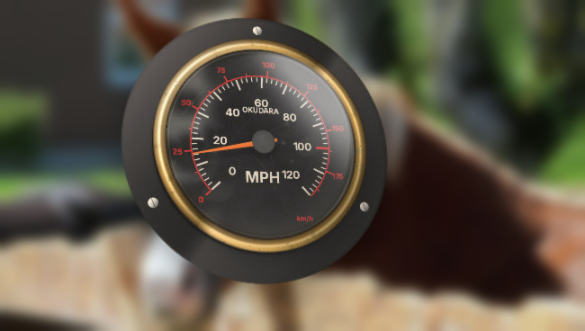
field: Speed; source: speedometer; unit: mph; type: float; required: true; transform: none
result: 14 mph
